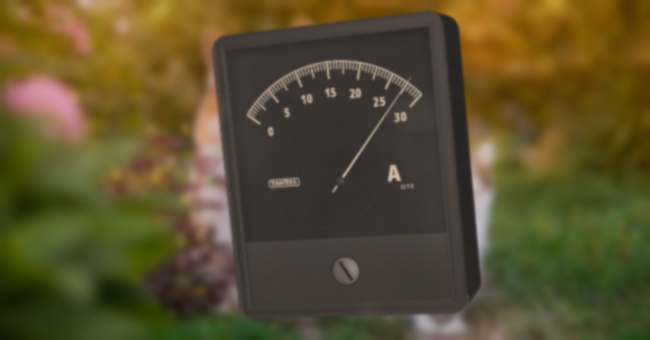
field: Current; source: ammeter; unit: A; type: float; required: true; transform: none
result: 27.5 A
